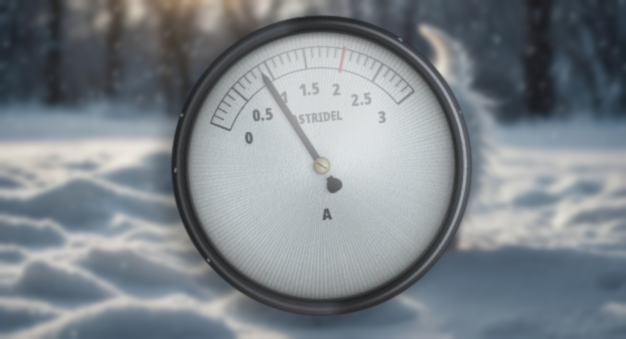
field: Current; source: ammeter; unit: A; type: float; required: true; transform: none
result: 0.9 A
